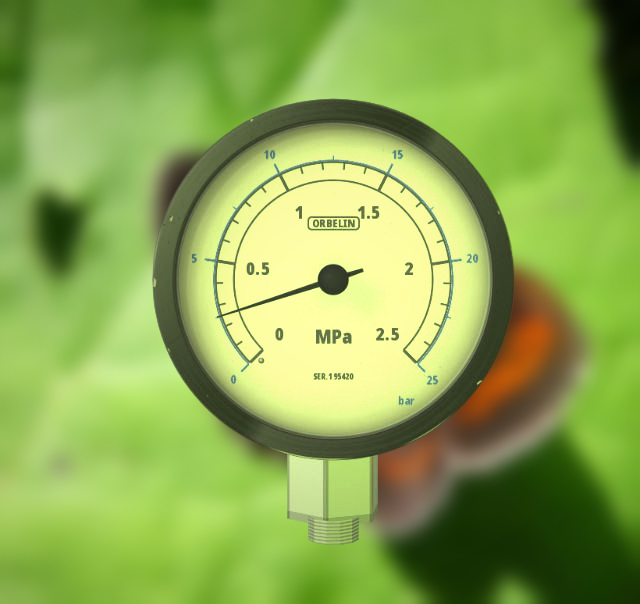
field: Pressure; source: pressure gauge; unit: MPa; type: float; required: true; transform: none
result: 0.25 MPa
